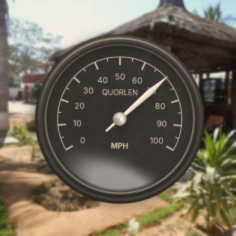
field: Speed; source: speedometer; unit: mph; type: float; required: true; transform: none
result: 70 mph
